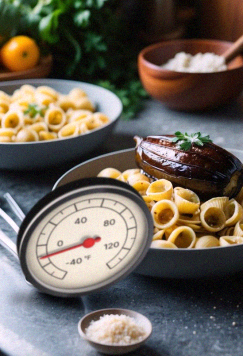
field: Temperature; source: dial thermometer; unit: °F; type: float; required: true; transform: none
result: -10 °F
